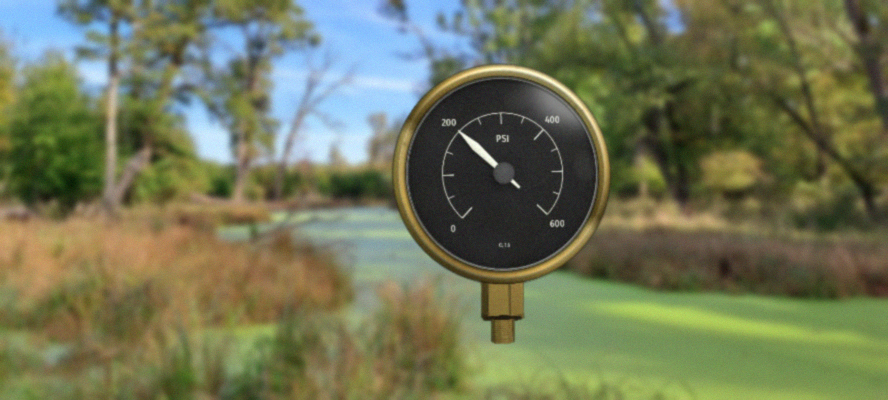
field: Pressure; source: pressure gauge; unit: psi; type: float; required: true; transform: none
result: 200 psi
